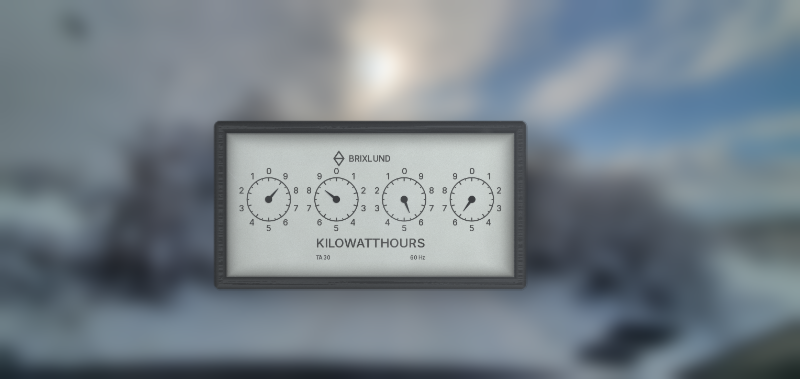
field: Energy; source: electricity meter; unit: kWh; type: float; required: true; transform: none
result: 8856 kWh
